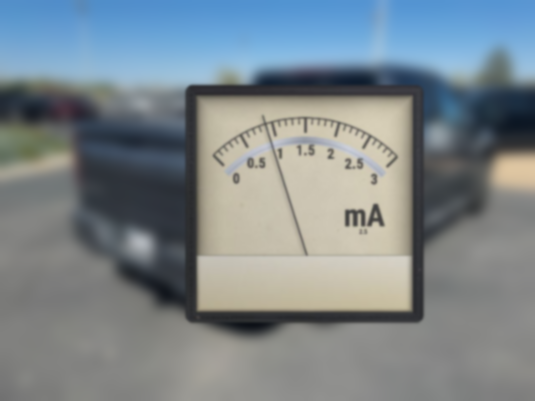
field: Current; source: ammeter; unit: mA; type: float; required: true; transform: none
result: 0.9 mA
